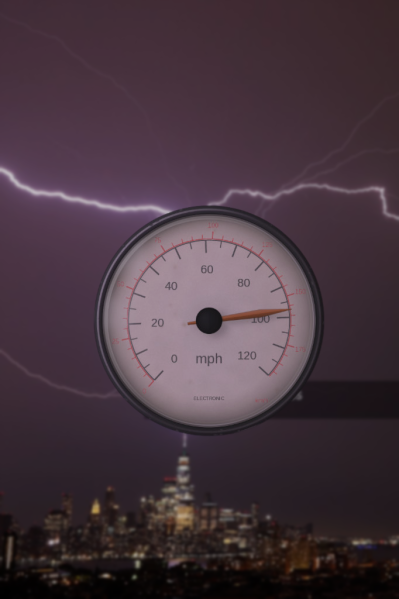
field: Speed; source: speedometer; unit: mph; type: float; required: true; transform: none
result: 97.5 mph
